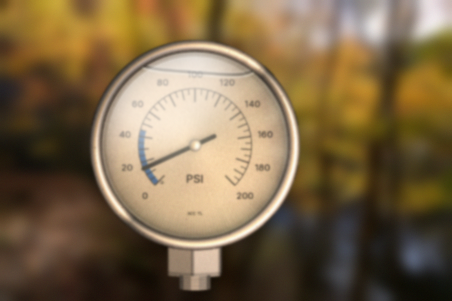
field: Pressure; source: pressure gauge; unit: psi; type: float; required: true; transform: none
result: 15 psi
